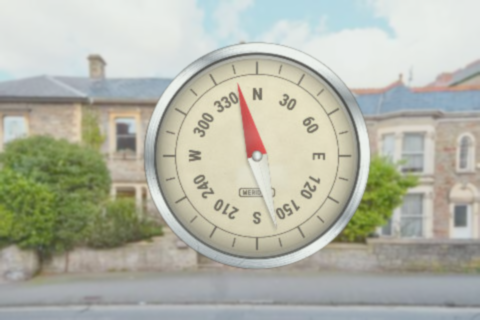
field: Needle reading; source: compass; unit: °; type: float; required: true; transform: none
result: 345 °
